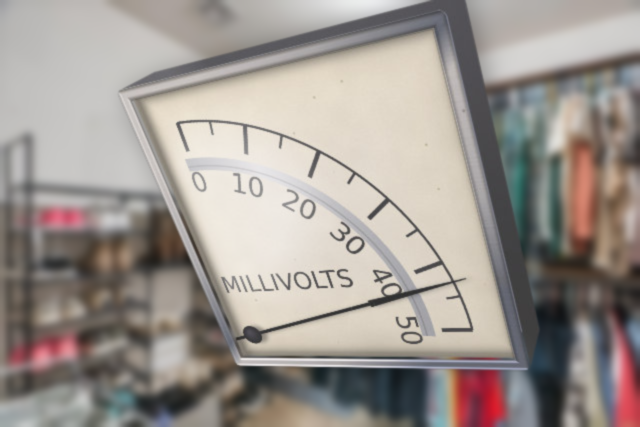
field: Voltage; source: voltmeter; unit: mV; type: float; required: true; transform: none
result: 42.5 mV
